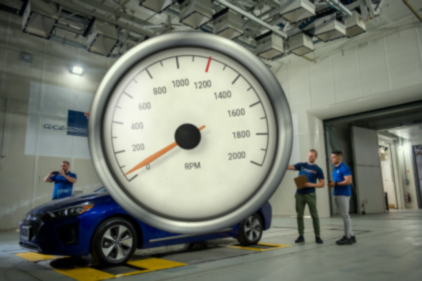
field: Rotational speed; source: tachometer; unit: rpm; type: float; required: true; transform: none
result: 50 rpm
